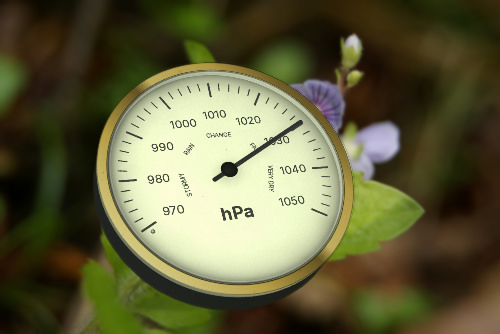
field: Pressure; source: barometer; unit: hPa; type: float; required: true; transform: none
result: 1030 hPa
